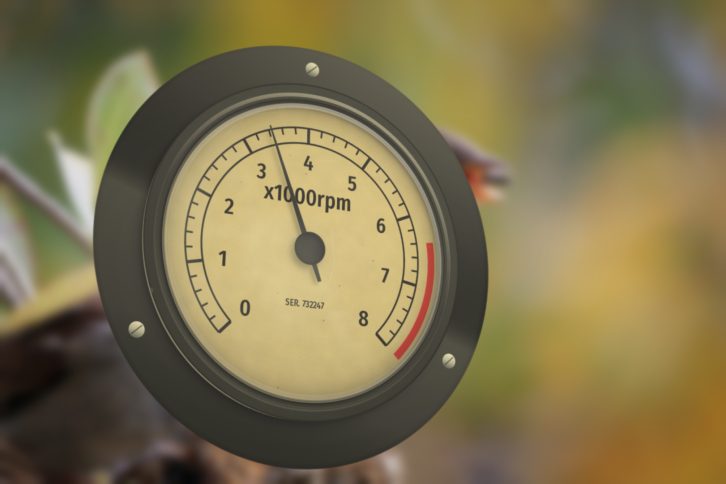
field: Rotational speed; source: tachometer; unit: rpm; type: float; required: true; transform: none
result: 3400 rpm
